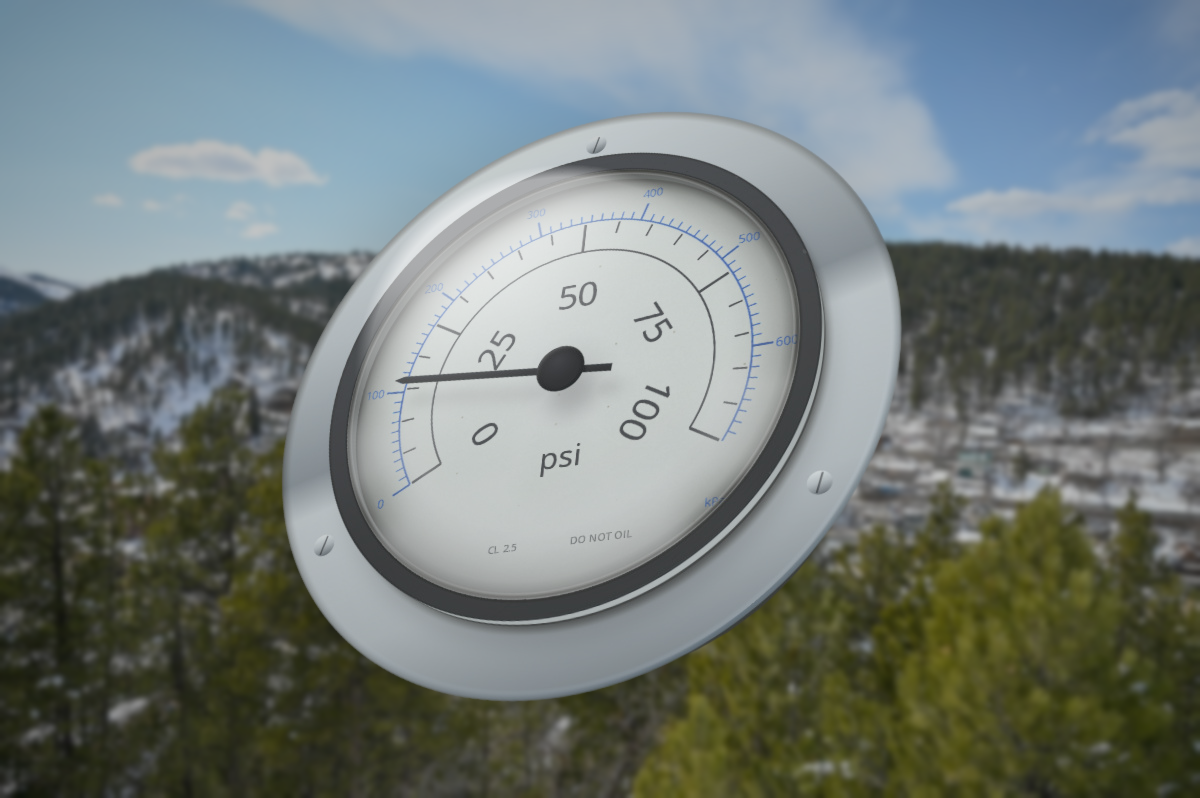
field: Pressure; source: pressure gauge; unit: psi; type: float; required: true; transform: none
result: 15 psi
